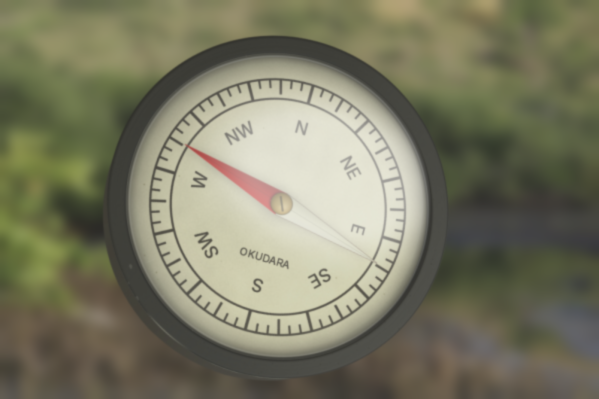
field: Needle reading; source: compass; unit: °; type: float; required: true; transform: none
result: 285 °
